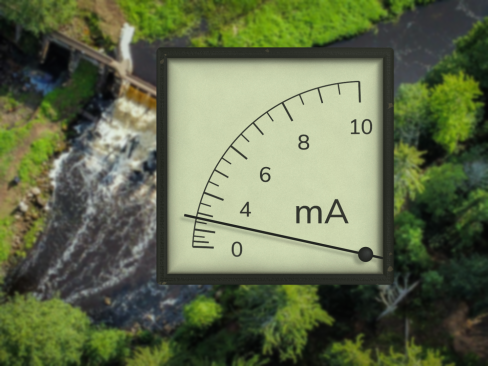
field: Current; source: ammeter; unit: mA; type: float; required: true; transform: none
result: 2.75 mA
